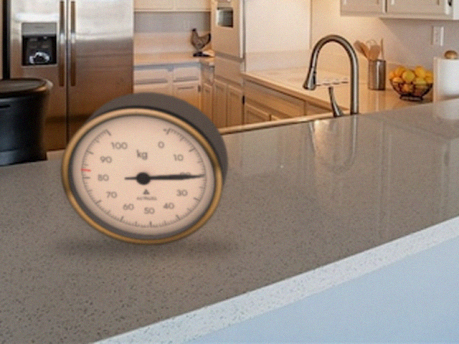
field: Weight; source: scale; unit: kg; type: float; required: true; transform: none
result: 20 kg
